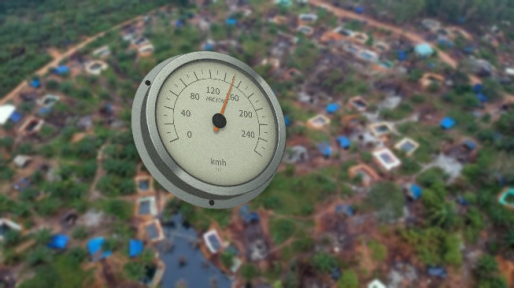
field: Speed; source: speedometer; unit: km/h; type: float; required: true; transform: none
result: 150 km/h
